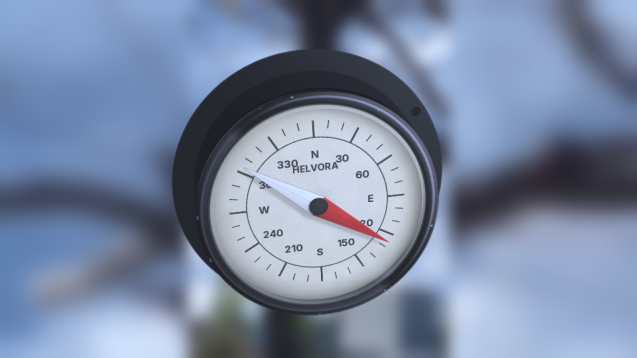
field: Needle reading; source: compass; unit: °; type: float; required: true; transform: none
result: 125 °
